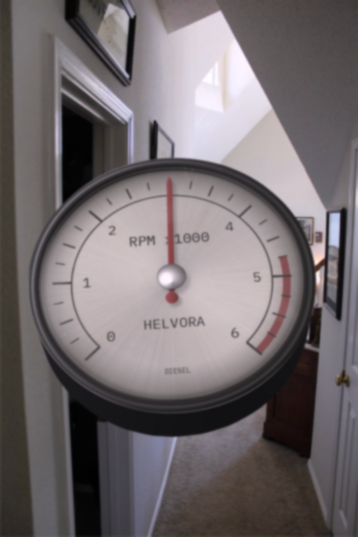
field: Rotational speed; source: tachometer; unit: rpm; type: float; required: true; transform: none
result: 3000 rpm
